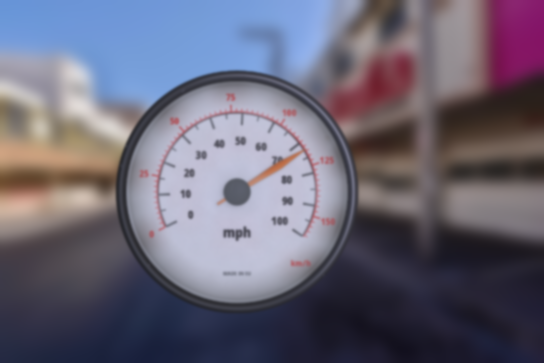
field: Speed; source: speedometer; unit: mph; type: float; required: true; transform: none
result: 72.5 mph
